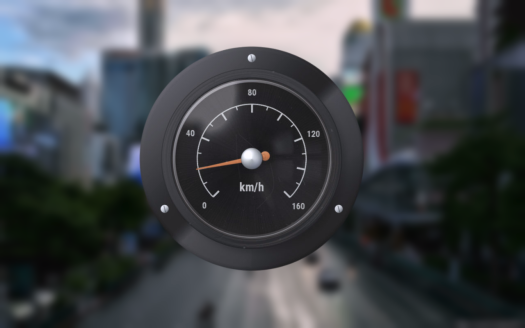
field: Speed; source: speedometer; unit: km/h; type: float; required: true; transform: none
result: 20 km/h
